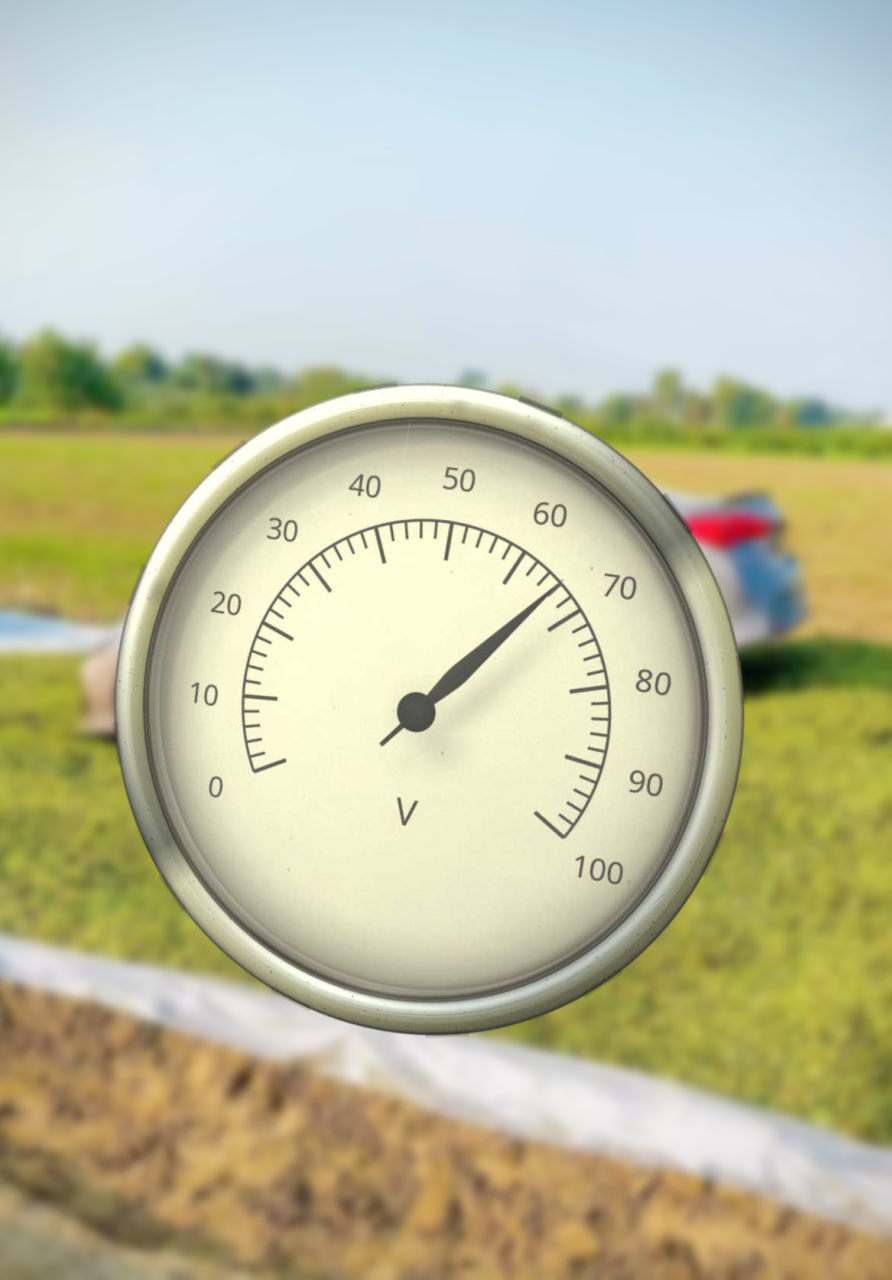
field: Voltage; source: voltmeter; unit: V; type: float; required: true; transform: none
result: 66 V
